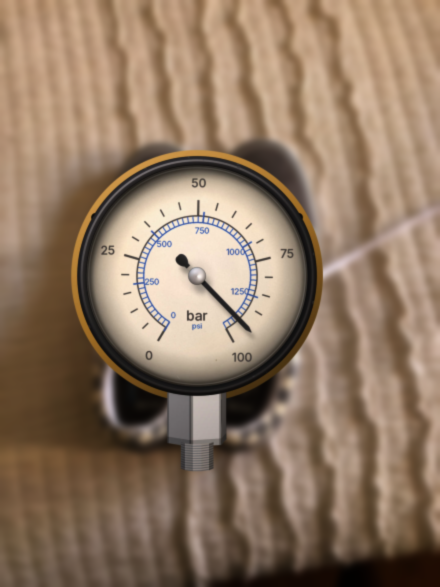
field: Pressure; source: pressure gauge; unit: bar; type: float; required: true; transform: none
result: 95 bar
